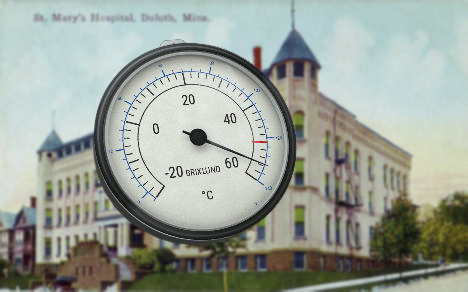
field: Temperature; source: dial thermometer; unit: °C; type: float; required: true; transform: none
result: 56 °C
